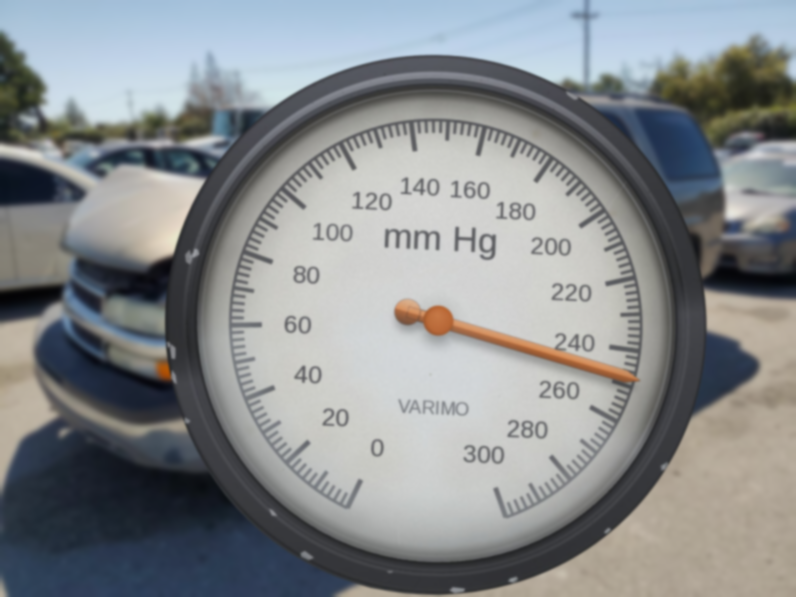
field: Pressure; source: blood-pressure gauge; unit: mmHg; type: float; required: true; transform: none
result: 248 mmHg
